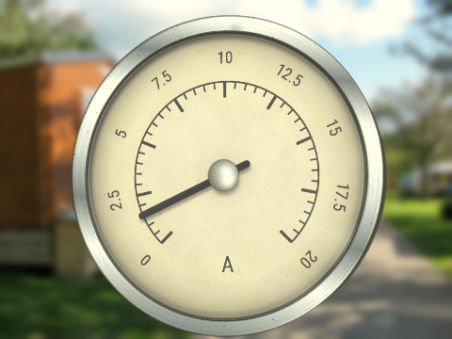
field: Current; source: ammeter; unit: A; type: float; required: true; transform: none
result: 1.5 A
